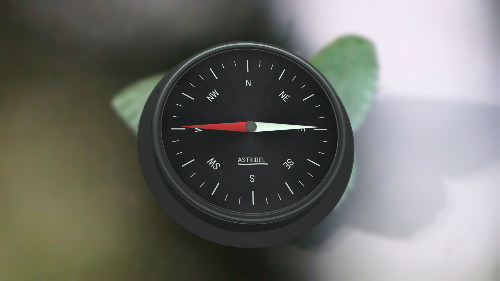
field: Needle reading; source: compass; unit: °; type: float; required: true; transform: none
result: 270 °
